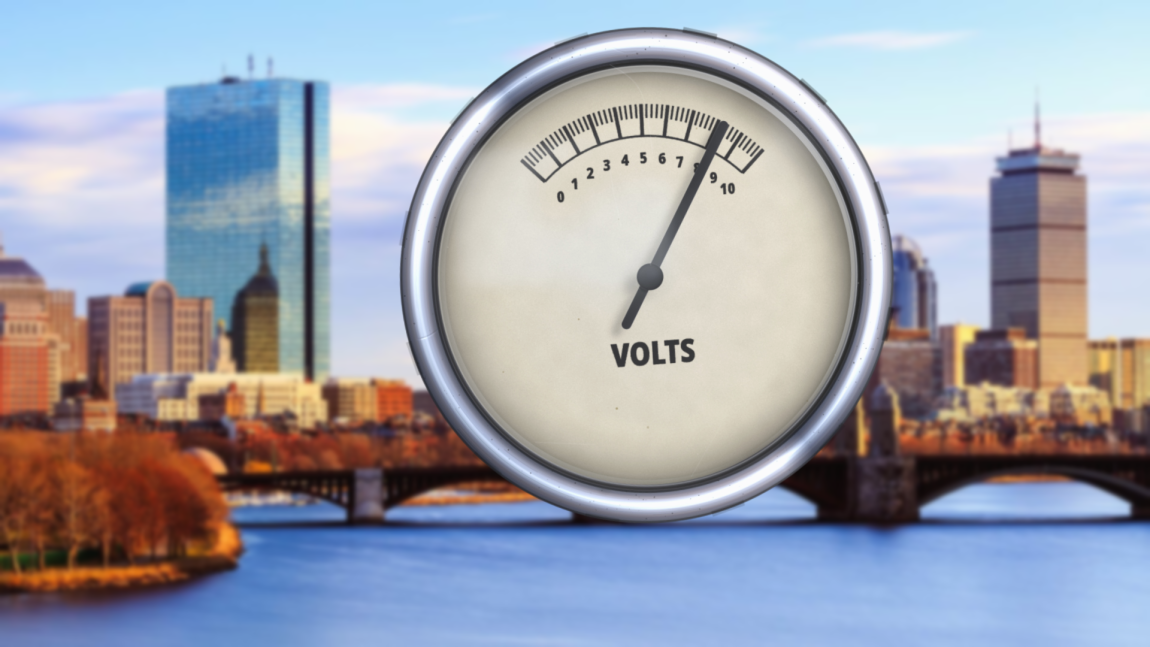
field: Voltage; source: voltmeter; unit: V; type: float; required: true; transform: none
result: 8.2 V
